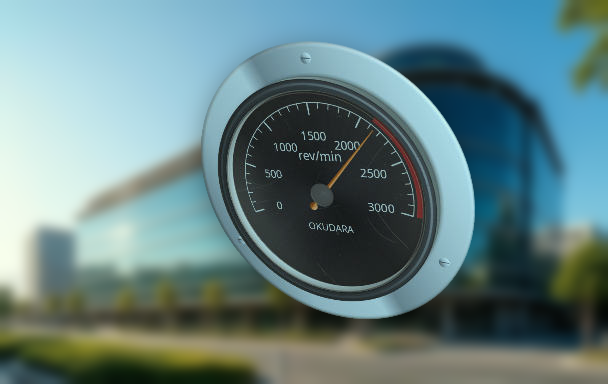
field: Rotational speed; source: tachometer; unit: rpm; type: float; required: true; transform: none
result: 2150 rpm
